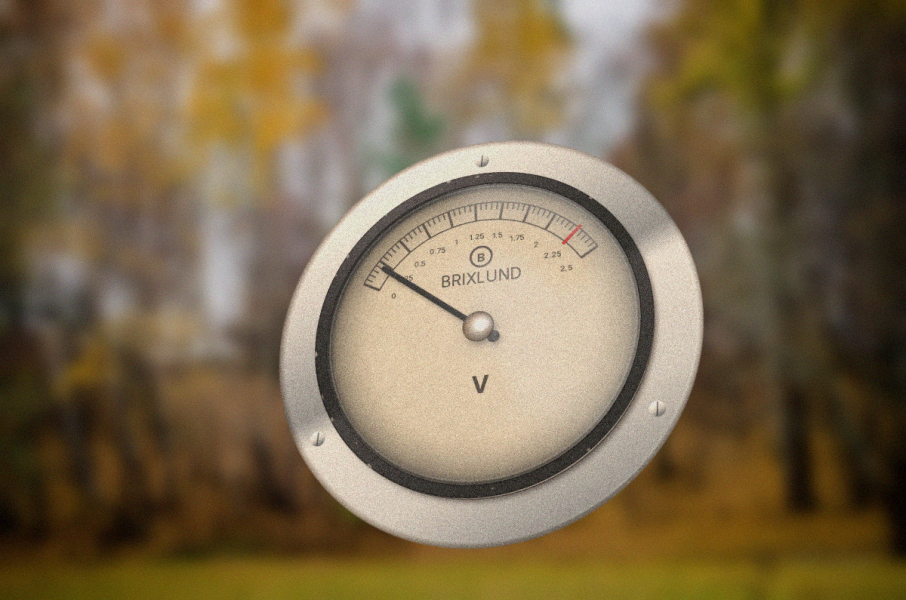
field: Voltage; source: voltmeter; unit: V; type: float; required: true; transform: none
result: 0.2 V
